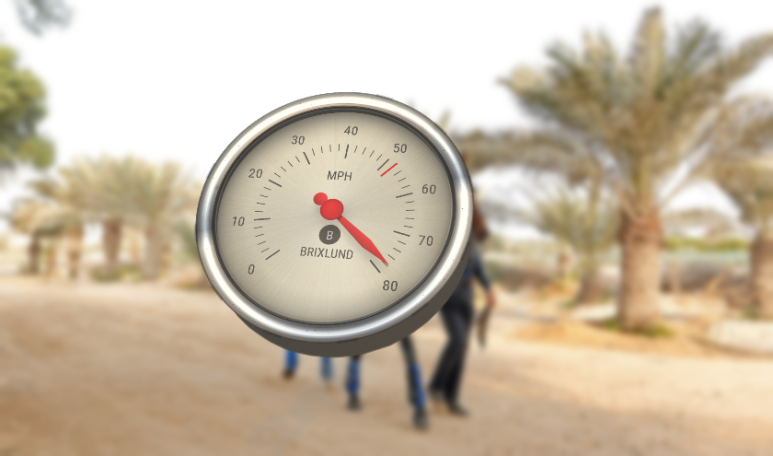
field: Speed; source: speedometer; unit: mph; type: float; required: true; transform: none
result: 78 mph
